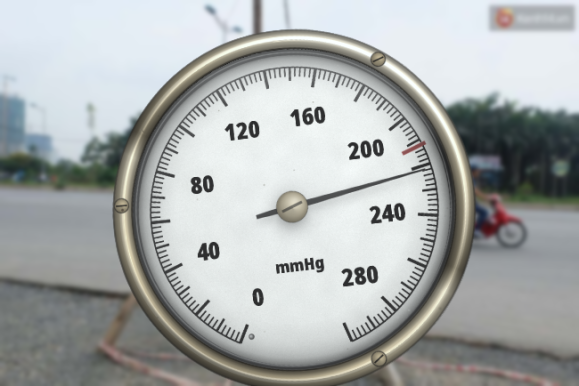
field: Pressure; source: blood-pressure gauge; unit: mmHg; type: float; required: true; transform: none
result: 222 mmHg
